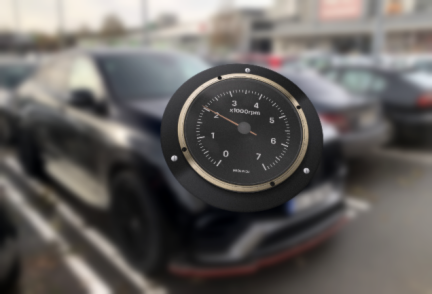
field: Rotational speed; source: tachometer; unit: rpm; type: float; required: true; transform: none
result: 2000 rpm
